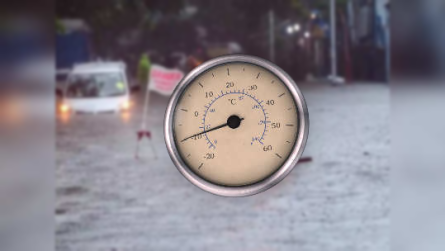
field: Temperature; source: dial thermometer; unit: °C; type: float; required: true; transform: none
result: -10 °C
